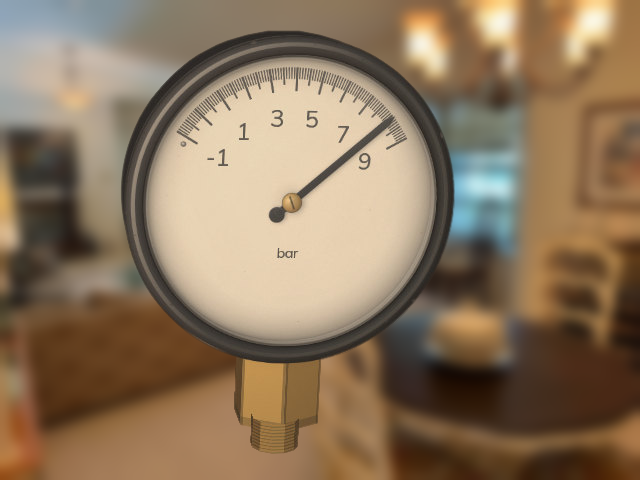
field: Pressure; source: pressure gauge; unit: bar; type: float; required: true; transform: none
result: 8 bar
